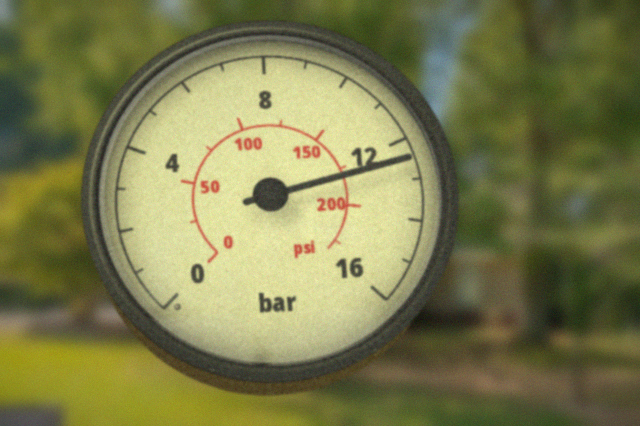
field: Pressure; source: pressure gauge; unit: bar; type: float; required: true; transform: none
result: 12.5 bar
